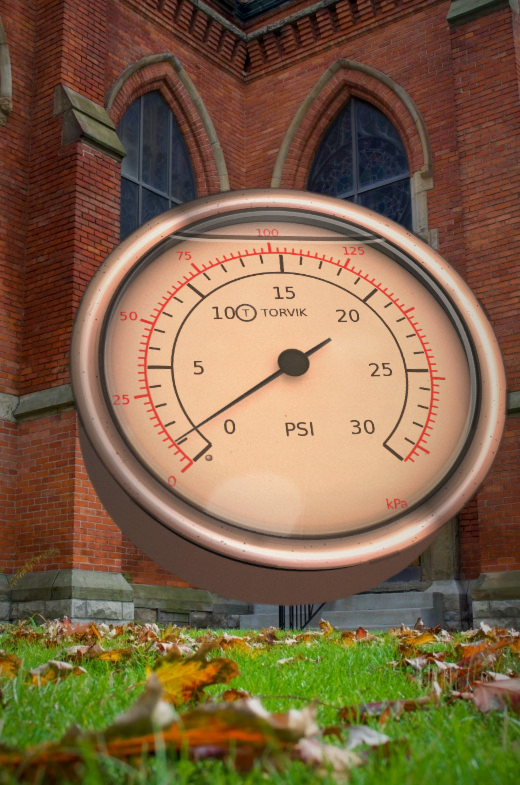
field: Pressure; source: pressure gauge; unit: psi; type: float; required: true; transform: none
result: 1 psi
